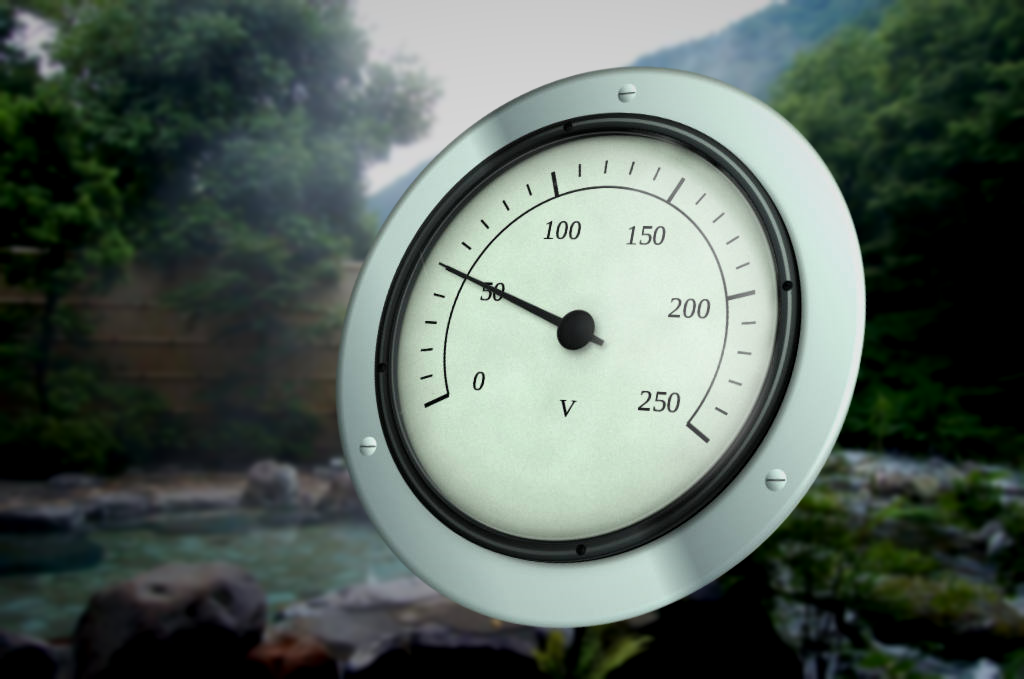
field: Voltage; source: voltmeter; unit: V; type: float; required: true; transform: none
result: 50 V
